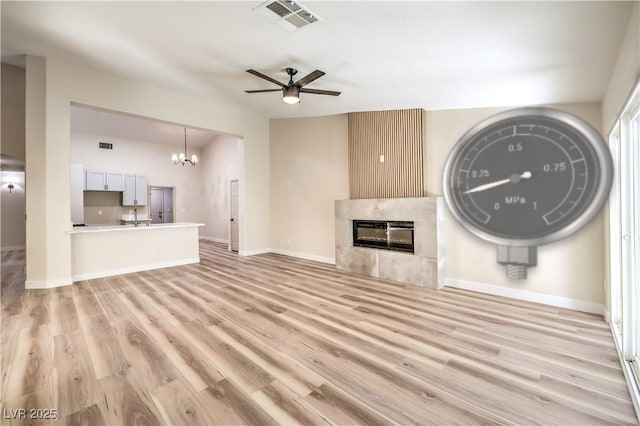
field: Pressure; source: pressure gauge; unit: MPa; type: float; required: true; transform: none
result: 0.15 MPa
